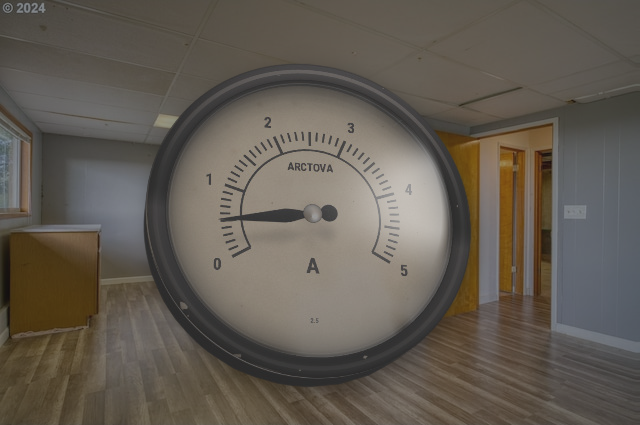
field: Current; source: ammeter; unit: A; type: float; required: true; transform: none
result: 0.5 A
